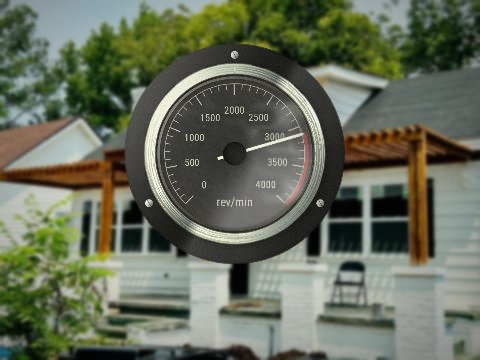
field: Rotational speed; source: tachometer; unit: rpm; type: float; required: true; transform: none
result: 3100 rpm
